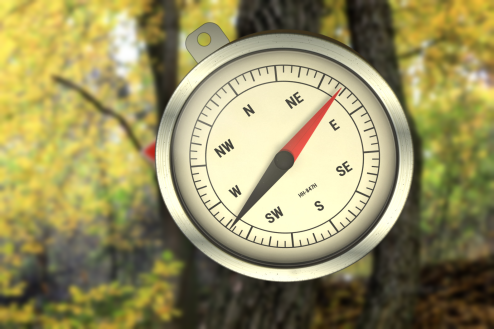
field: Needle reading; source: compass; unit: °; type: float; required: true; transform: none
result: 72.5 °
